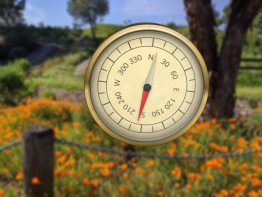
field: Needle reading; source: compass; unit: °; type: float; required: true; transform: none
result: 187.5 °
